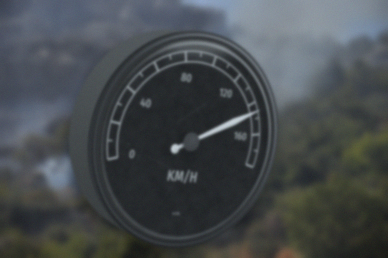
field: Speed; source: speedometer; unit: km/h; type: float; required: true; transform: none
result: 145 km/h
